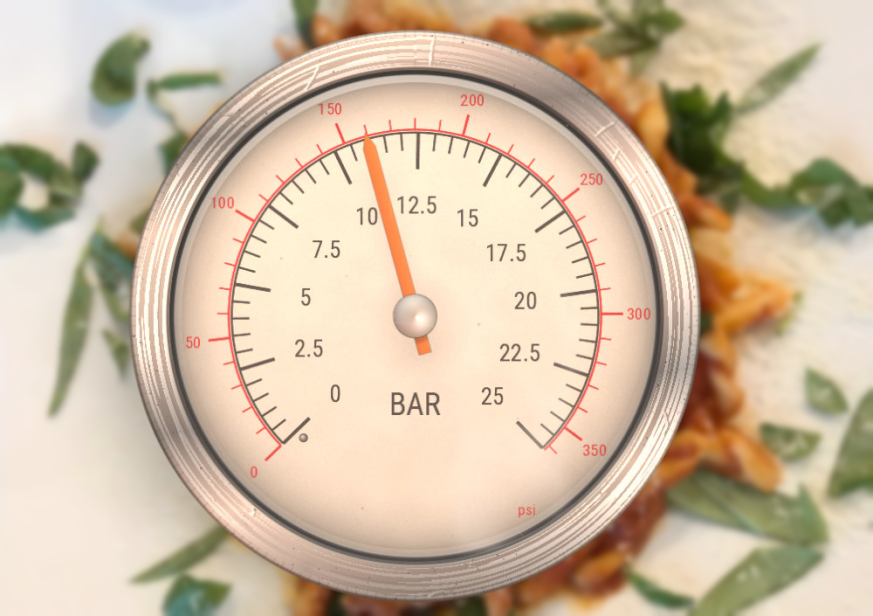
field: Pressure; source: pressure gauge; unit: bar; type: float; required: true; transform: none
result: 11 bar
